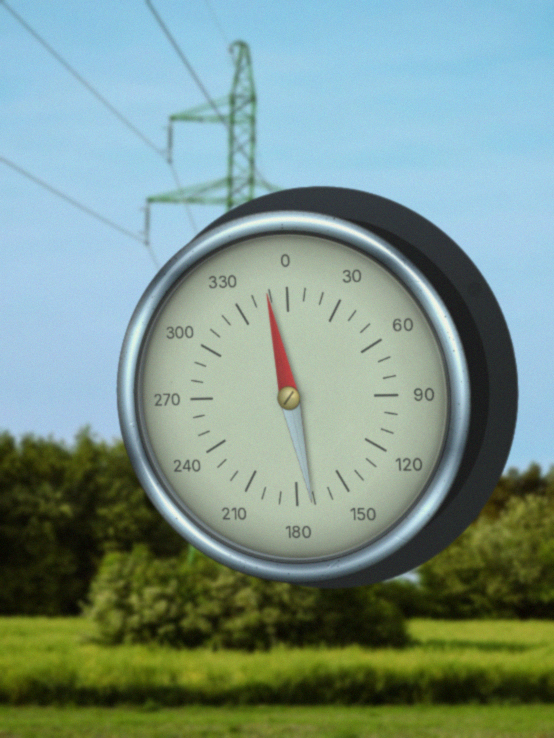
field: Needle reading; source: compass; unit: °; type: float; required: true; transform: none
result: 350 °
